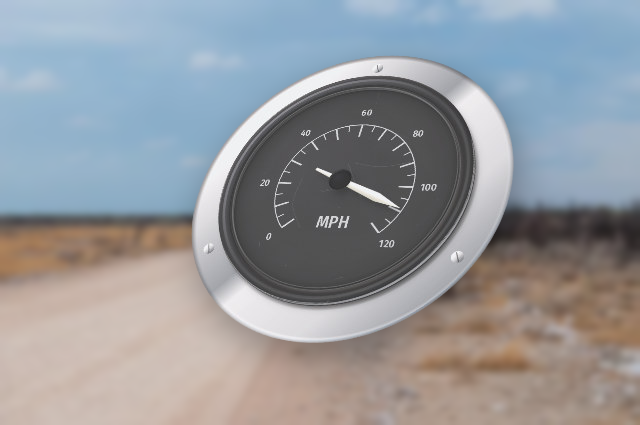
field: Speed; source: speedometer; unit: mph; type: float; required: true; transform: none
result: 110 mph
